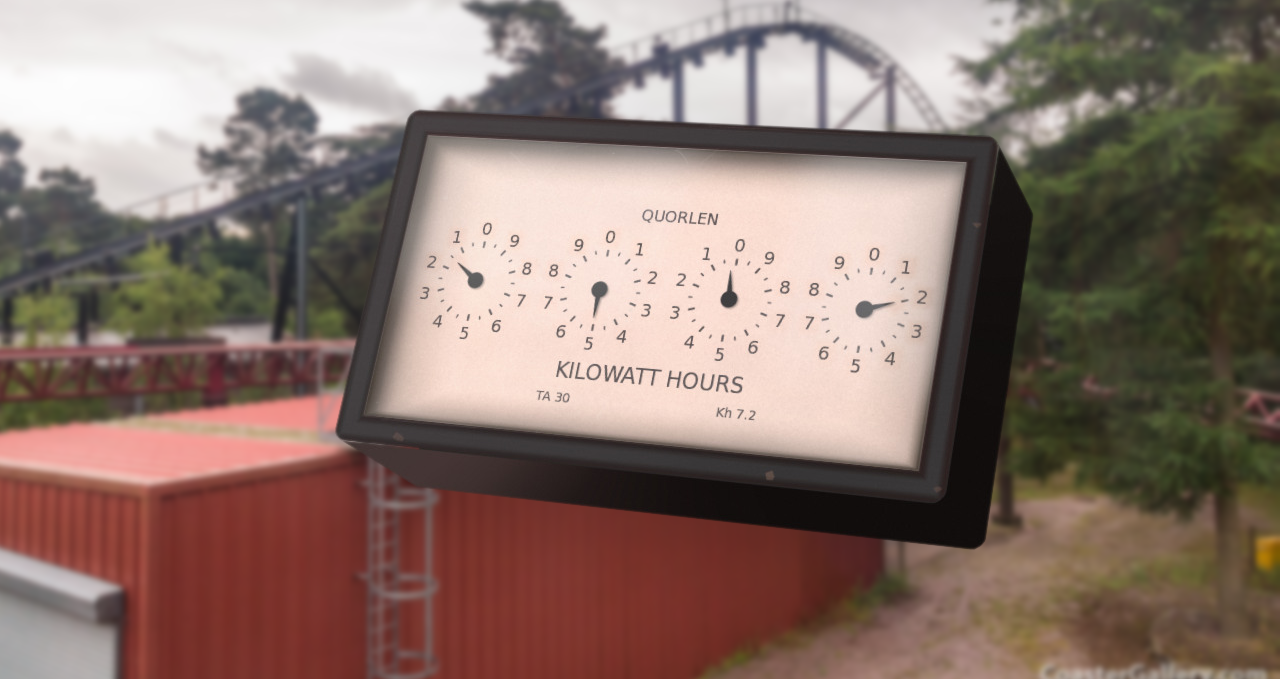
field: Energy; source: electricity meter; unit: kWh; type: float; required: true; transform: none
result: 1502 kWh
